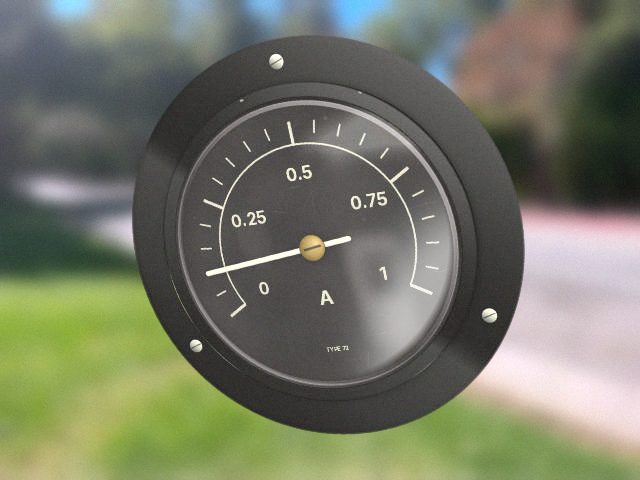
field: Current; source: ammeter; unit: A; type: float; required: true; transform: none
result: 0.1 A
